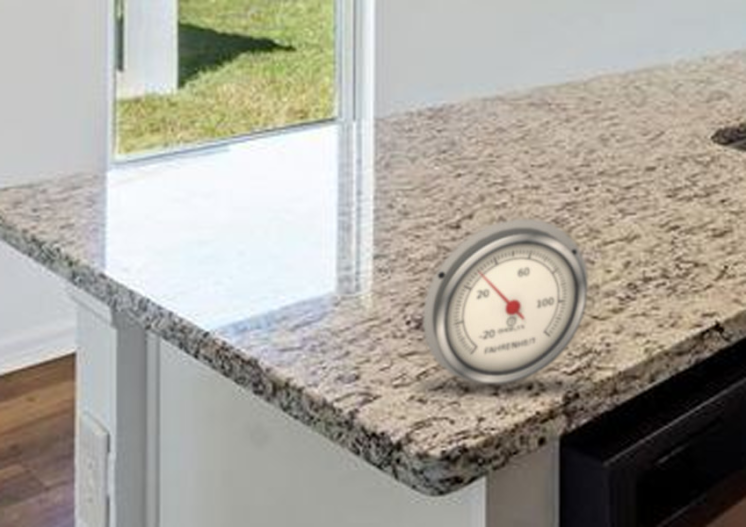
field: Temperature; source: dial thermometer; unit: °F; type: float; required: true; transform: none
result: 30 °F
